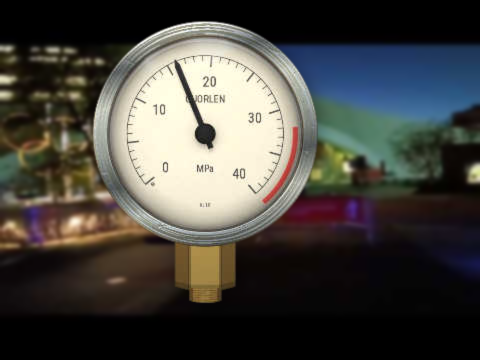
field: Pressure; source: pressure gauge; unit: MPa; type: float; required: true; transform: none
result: 16 MPa
